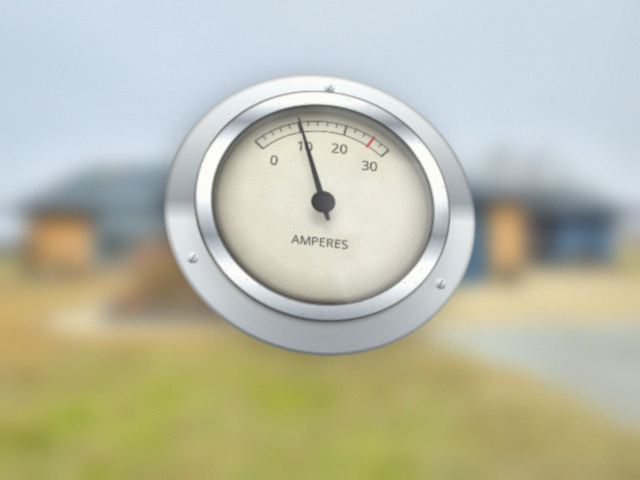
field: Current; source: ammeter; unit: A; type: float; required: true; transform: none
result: 10 A
